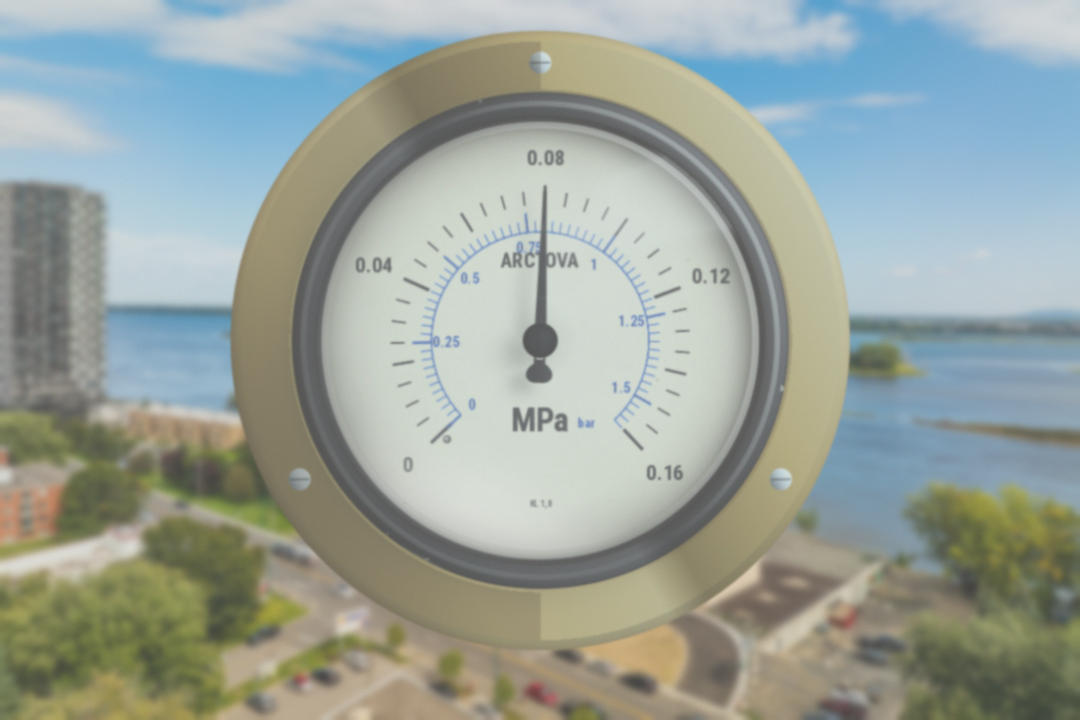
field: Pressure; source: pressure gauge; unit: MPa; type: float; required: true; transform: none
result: 0.08 MPa
